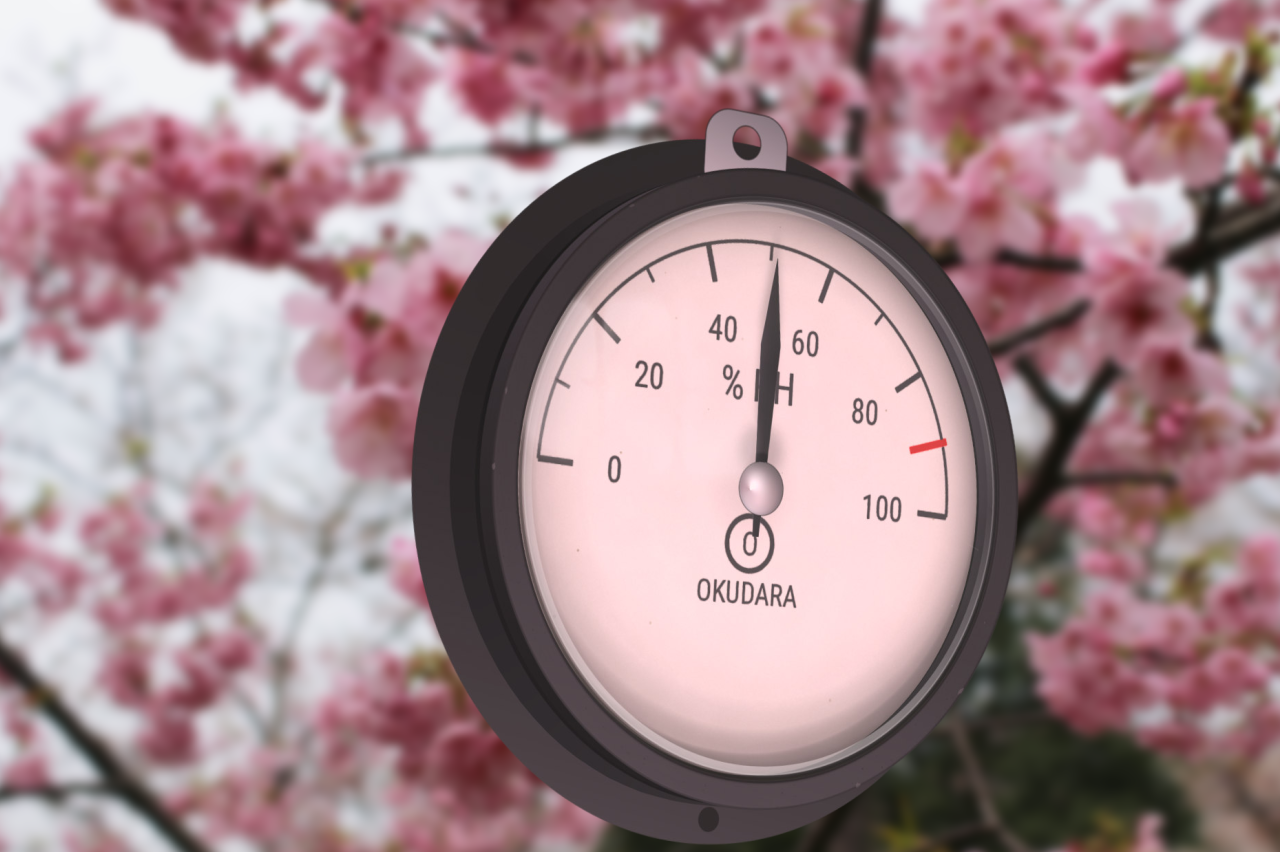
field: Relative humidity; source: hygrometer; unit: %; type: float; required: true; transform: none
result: 50 %
